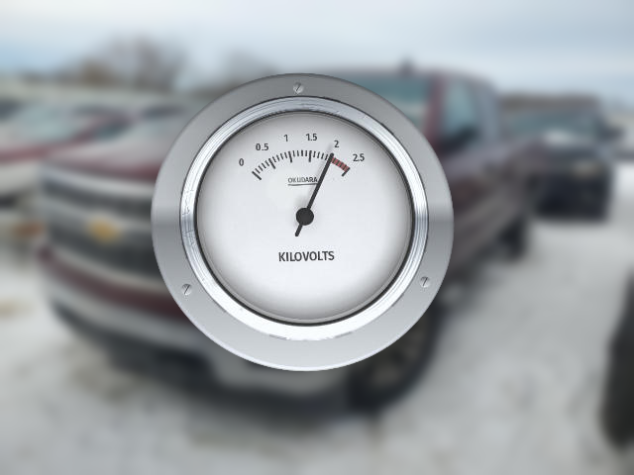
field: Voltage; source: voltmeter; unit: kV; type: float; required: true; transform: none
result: 2 kV
